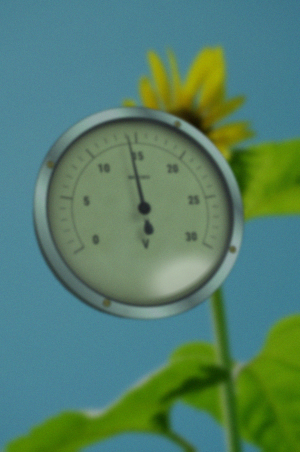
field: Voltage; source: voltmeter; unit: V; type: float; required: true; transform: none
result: 14 V
